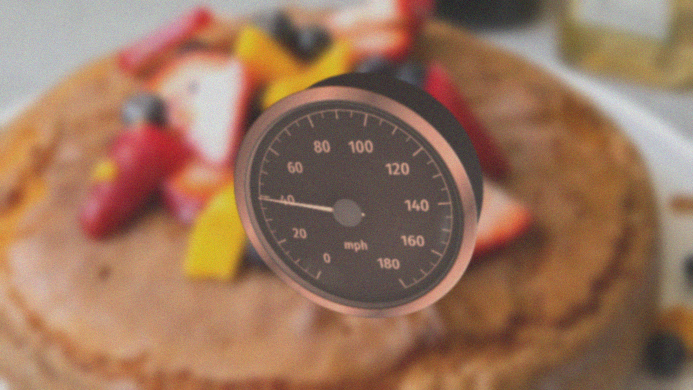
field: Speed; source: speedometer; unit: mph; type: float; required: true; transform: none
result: 40 mph
